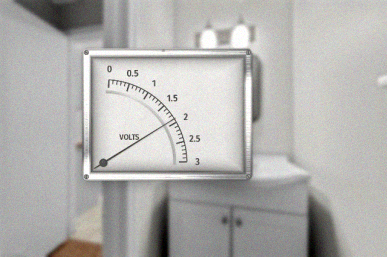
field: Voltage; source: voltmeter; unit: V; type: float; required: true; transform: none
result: 1.9 V
